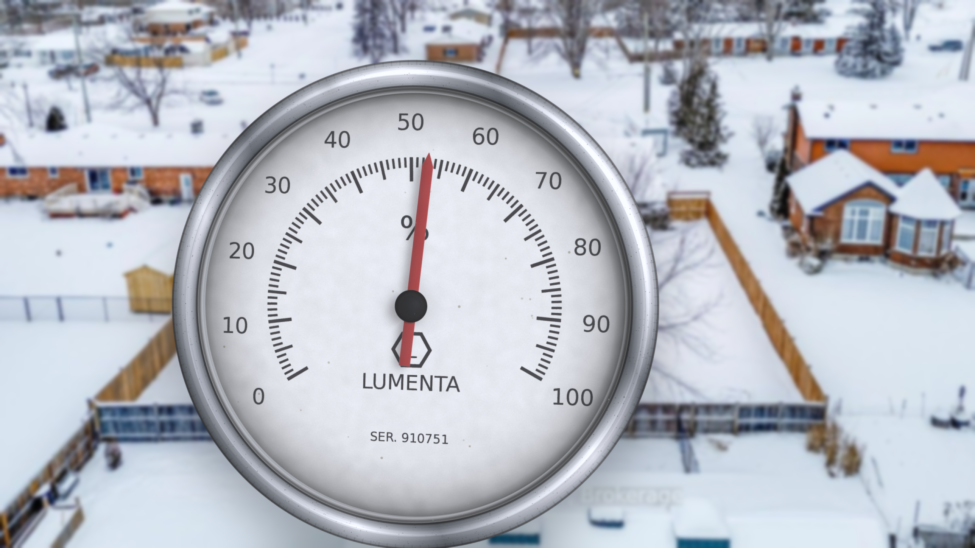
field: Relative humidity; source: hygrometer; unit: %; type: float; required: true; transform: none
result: 53 %
